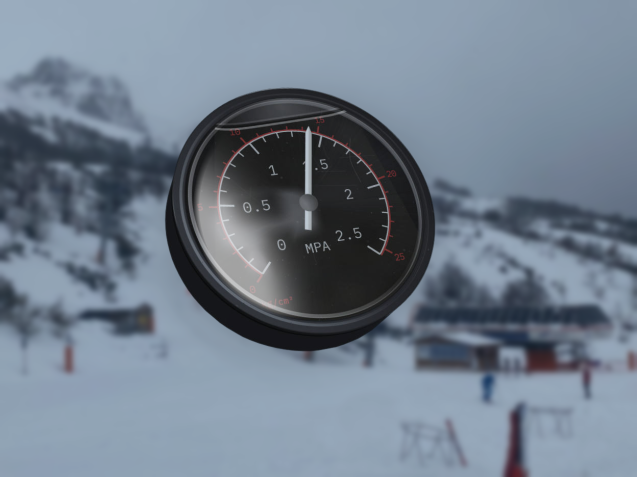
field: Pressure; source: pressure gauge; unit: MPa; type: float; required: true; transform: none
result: 1.4 MPa
